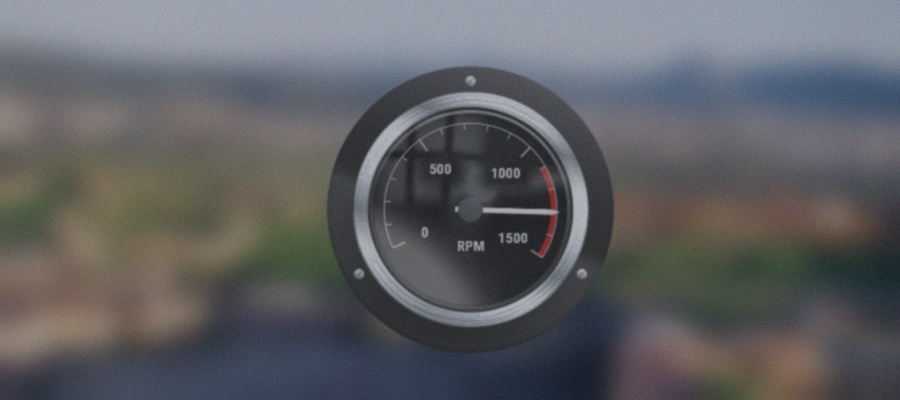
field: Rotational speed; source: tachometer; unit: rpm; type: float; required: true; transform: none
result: 1300 rpm
